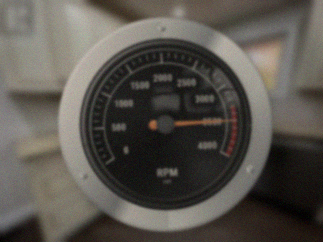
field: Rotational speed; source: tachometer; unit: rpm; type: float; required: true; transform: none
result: 3500 rpm
